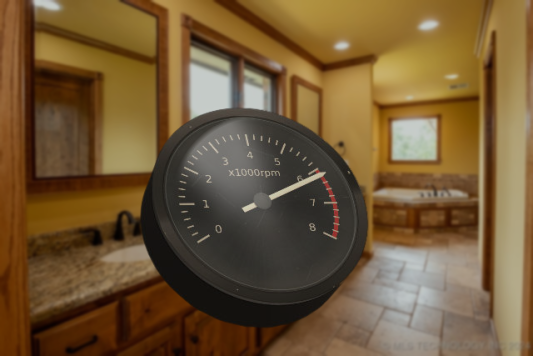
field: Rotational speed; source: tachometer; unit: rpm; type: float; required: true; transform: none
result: 6200 rpm
